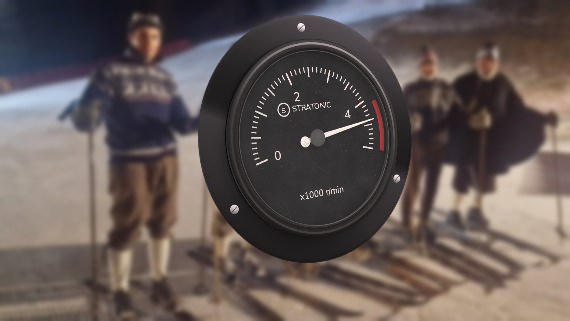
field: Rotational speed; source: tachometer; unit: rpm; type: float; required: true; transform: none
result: 4400 rpm
